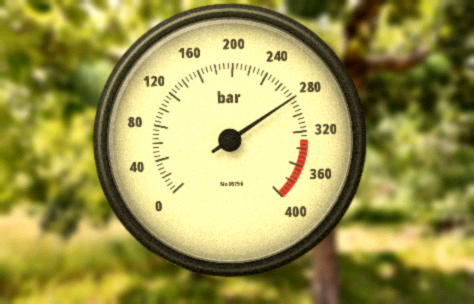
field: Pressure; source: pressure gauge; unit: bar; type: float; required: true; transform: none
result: 280 bar
